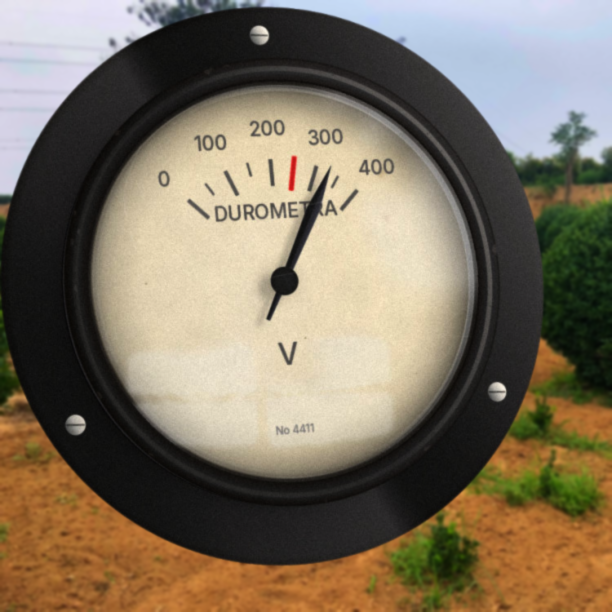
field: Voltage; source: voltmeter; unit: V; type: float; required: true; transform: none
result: 325 V
